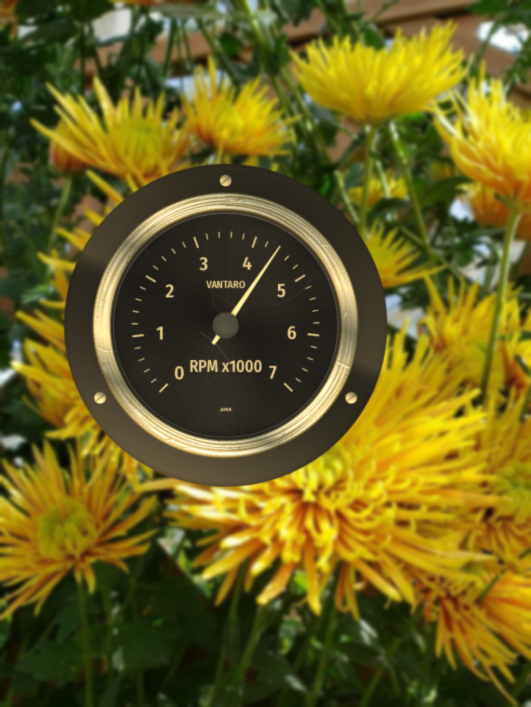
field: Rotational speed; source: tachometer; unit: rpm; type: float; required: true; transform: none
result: 4400 rpm
